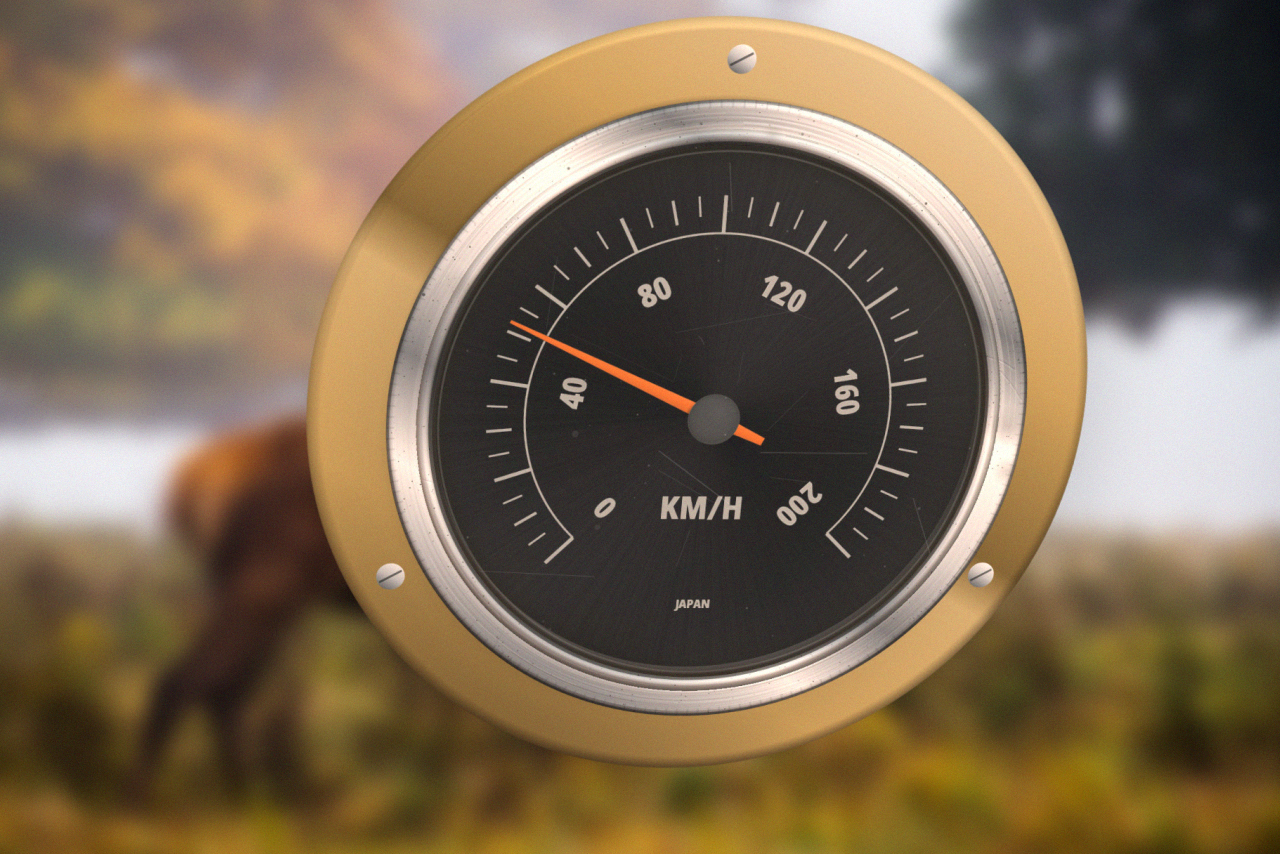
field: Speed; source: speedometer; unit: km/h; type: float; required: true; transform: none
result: 52.5 km/h
